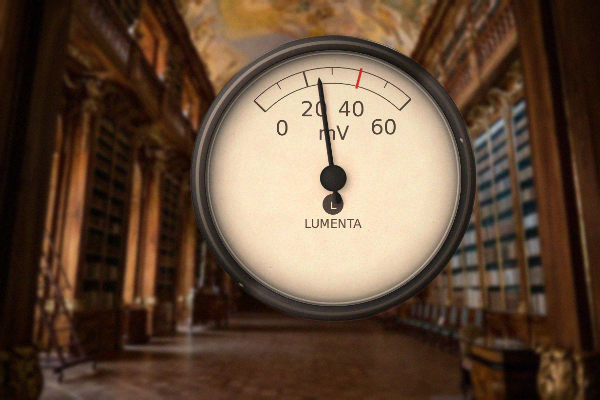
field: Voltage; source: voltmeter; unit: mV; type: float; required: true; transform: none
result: 25 mV
